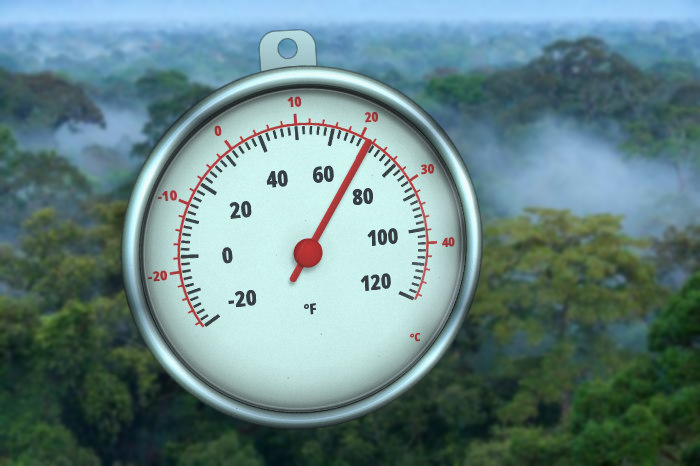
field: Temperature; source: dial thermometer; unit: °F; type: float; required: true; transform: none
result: 70 °F
